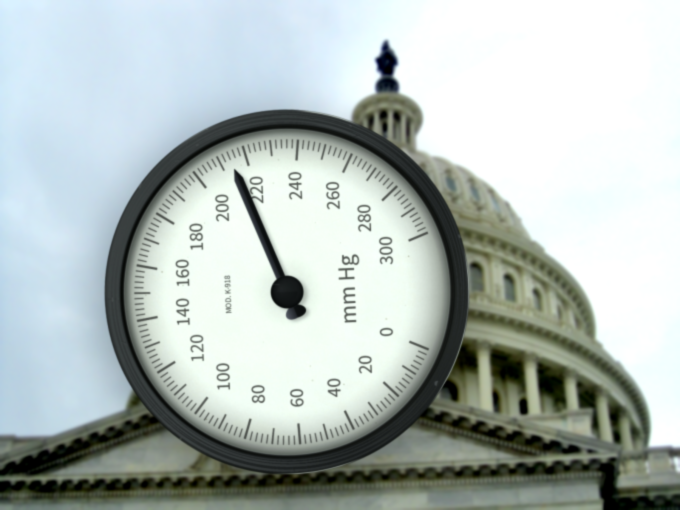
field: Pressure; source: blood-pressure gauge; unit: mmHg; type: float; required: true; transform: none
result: 214 mmHg
